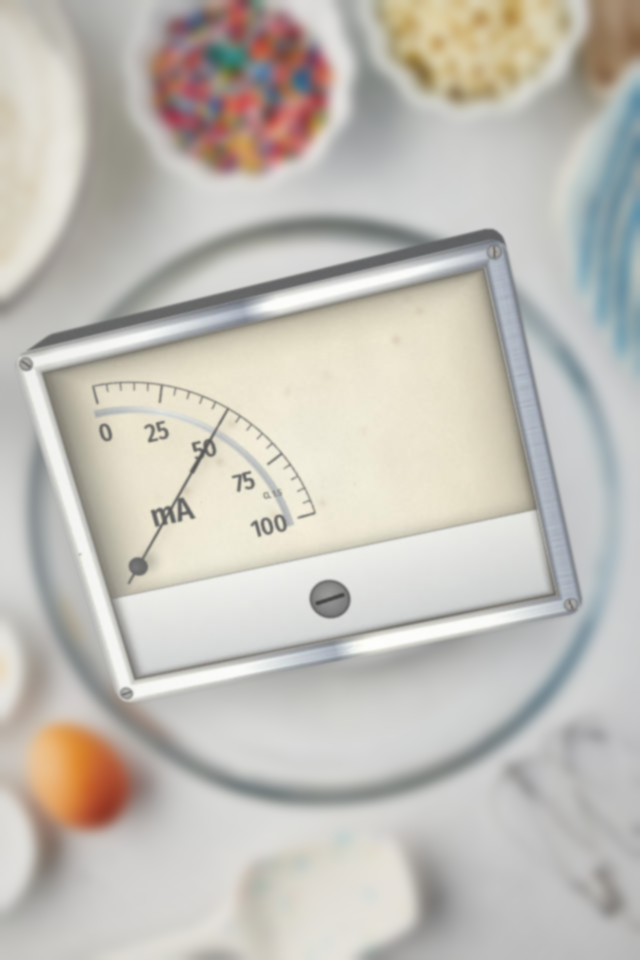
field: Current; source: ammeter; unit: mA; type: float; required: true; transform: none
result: 50 mA
